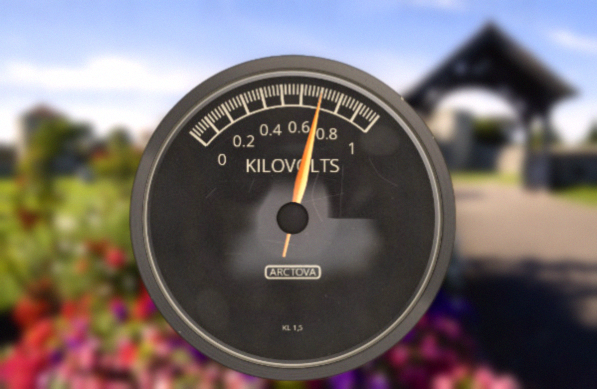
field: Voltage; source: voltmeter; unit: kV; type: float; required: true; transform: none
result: 0.7 kV
